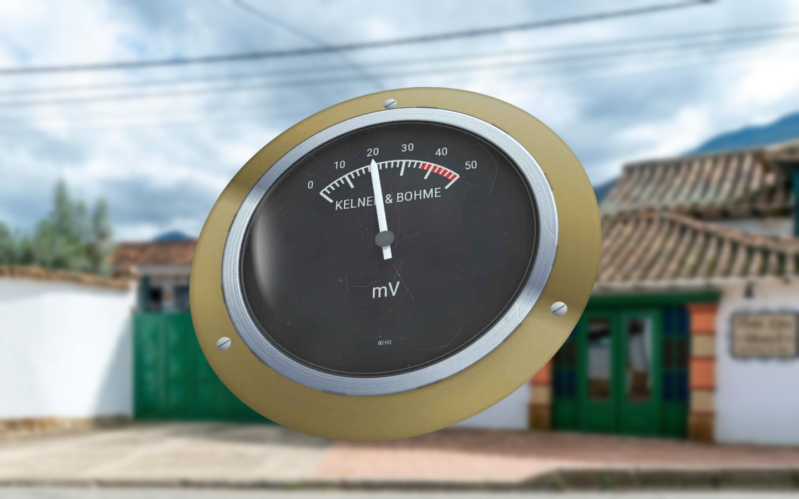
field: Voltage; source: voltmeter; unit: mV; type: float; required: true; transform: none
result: 20 mV
